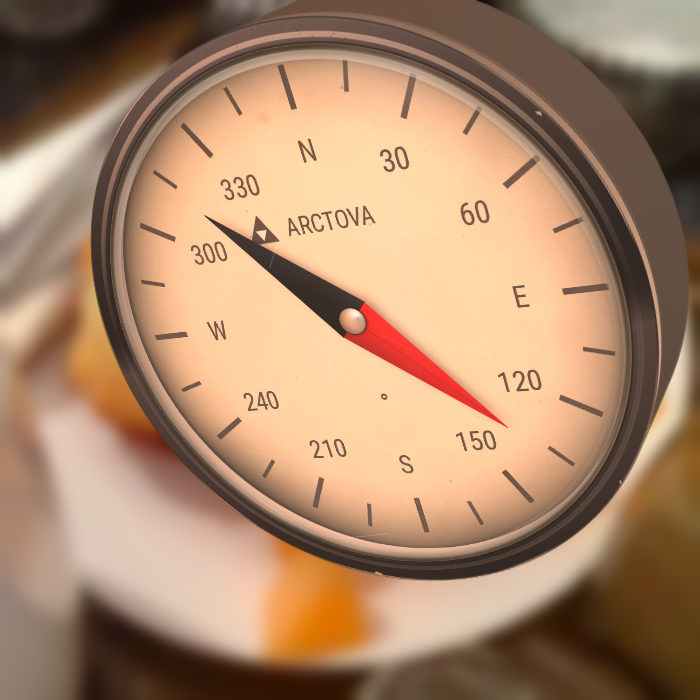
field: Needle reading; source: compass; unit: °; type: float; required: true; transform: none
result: 135 °
